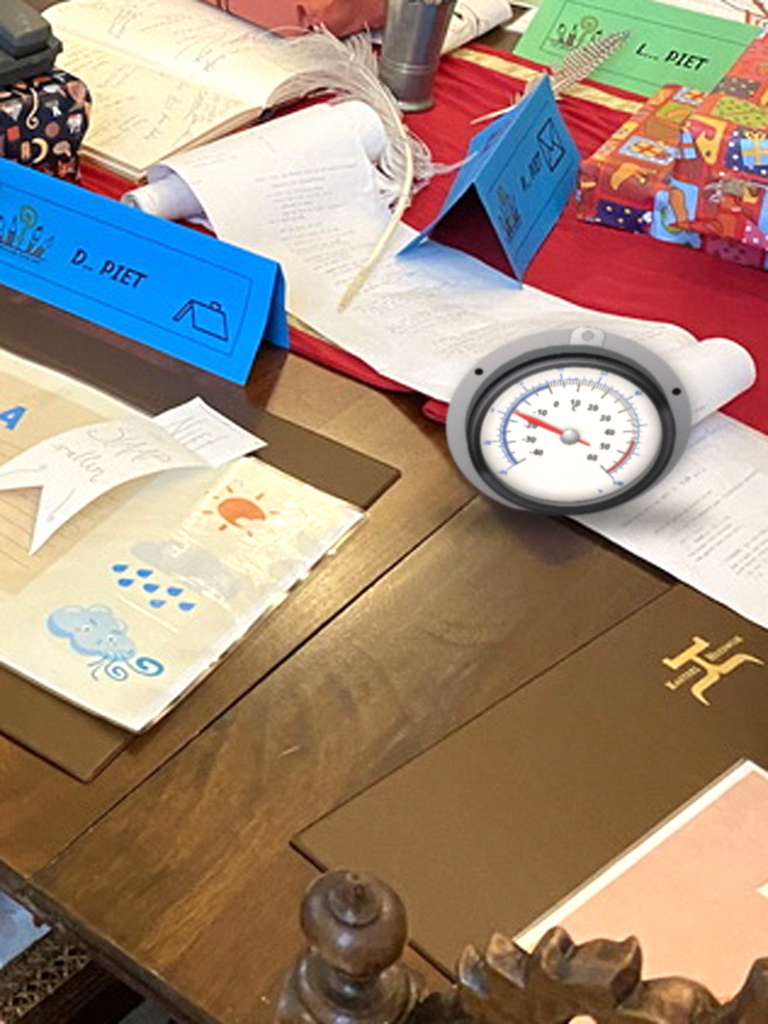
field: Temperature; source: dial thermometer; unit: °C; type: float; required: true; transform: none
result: -15 °C
